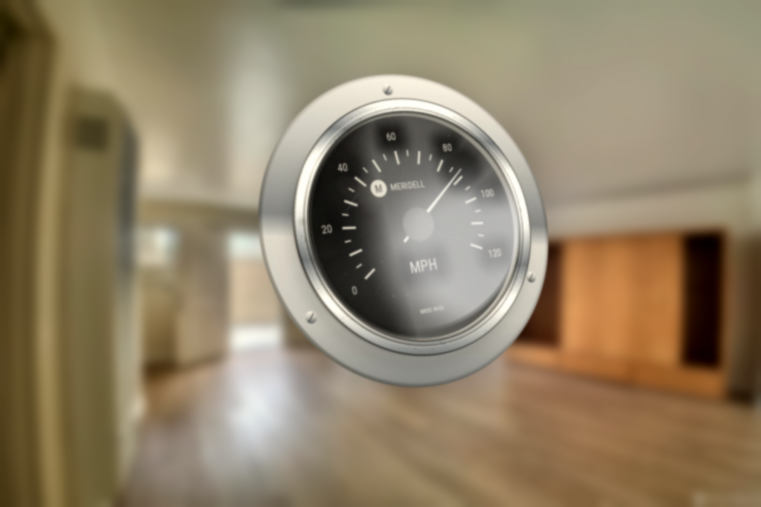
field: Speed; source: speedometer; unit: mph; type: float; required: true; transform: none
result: 87.5 mph
